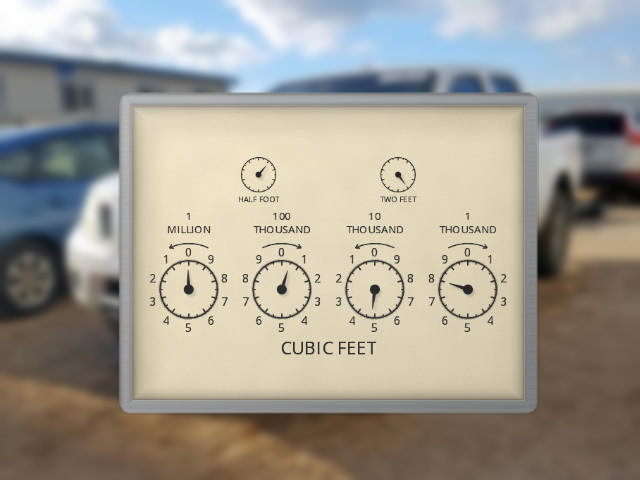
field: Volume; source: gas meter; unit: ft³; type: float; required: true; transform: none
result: 4800 ft³
